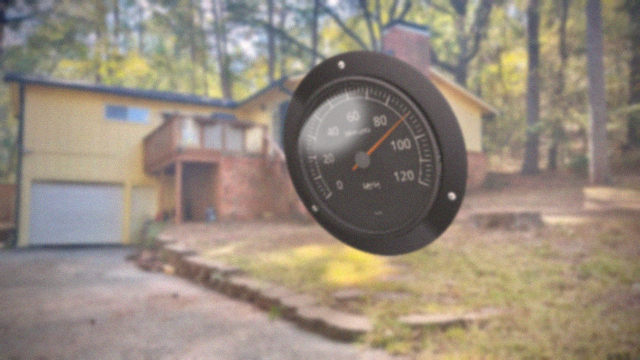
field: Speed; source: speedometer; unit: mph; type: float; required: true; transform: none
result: 90 mph
